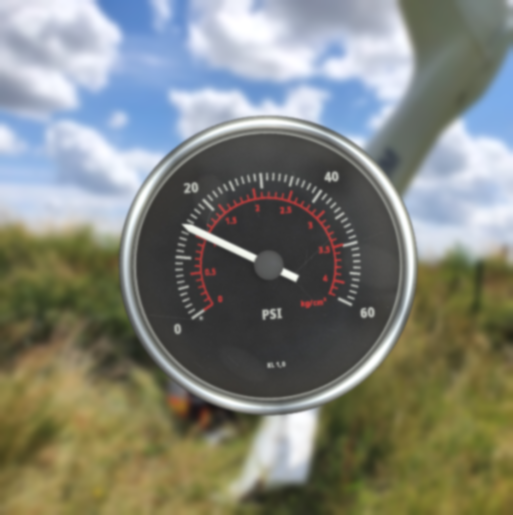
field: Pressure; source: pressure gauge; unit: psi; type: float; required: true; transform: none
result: 15 psi
